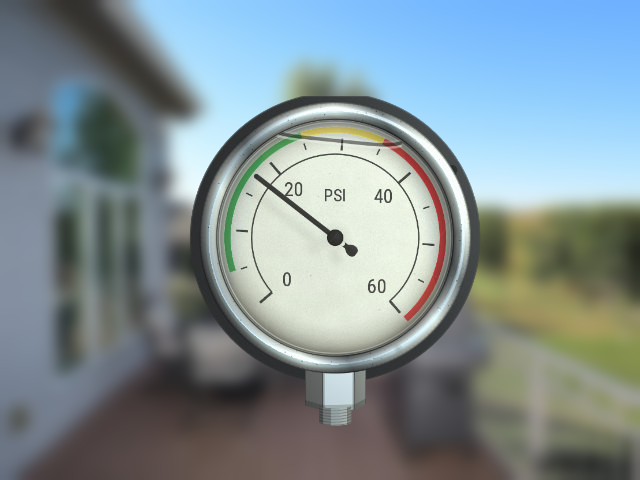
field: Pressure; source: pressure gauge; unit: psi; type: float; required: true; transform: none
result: 17.5 psi
